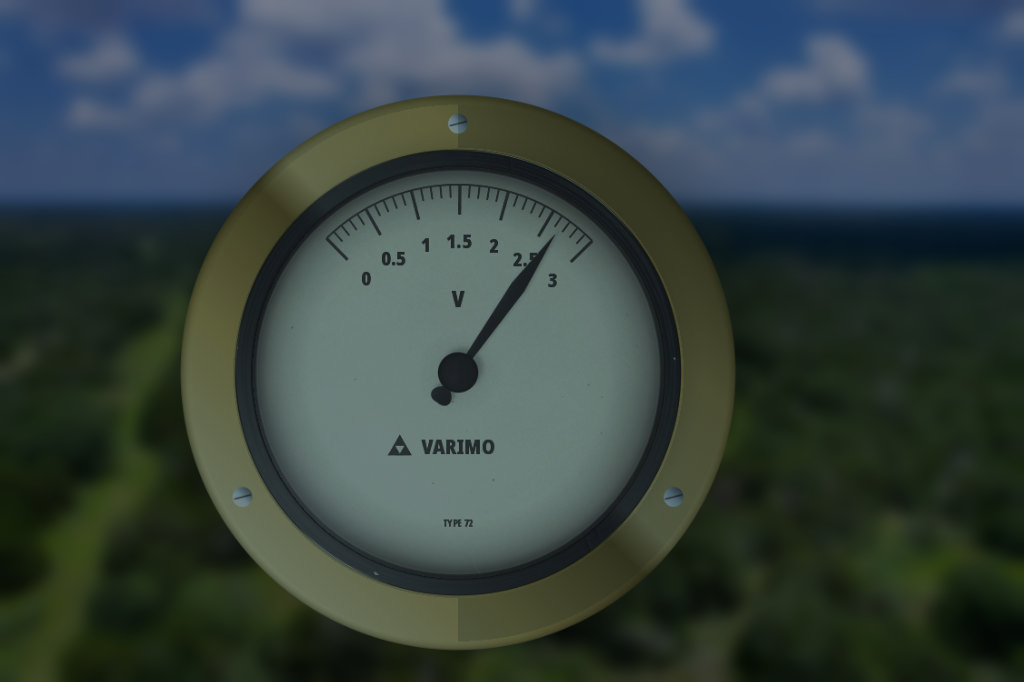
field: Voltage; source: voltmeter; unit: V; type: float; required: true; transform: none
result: 2.65 V
